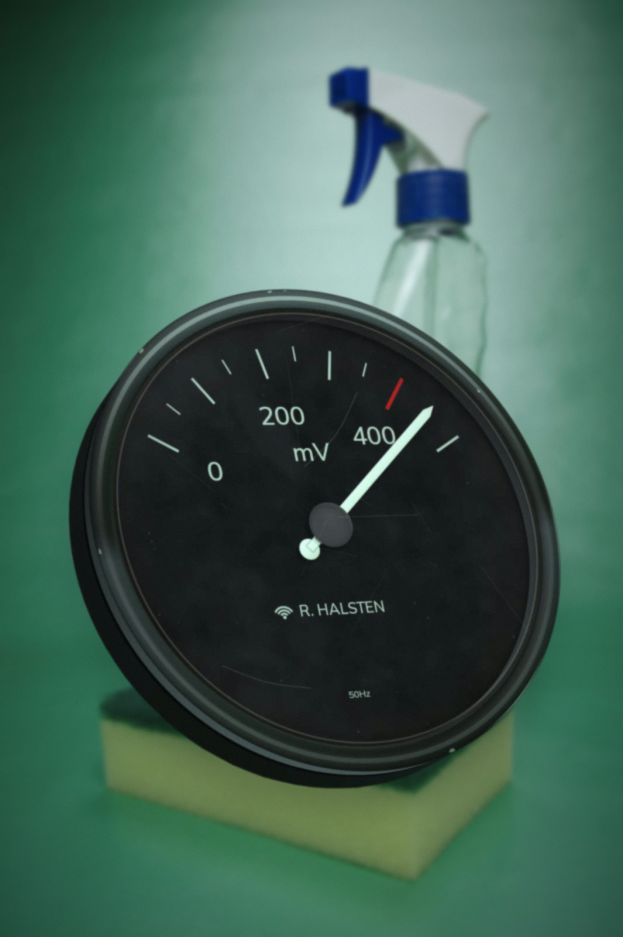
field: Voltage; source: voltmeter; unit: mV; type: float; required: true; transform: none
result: 450 mV
